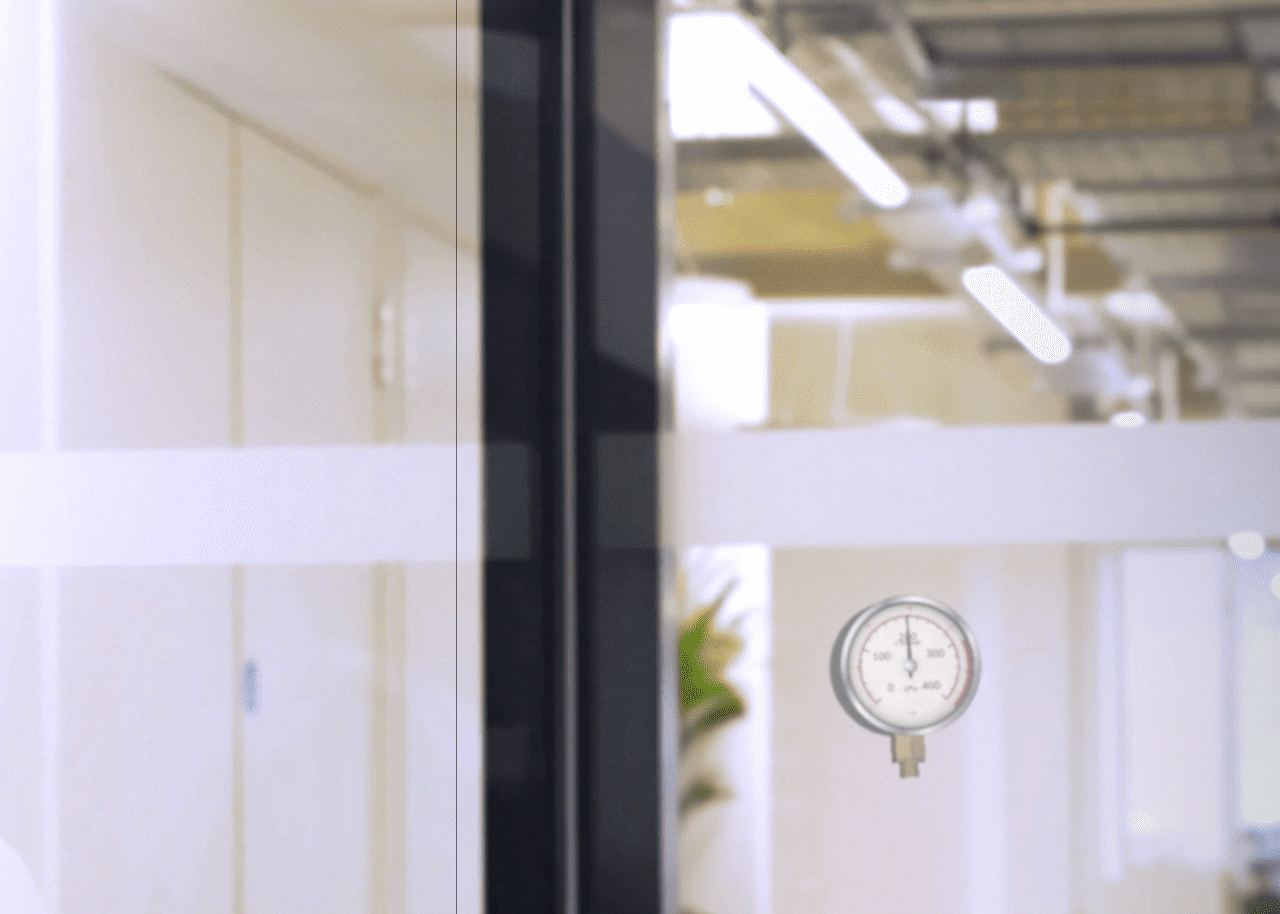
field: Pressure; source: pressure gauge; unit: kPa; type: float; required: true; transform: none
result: 200 kPa
